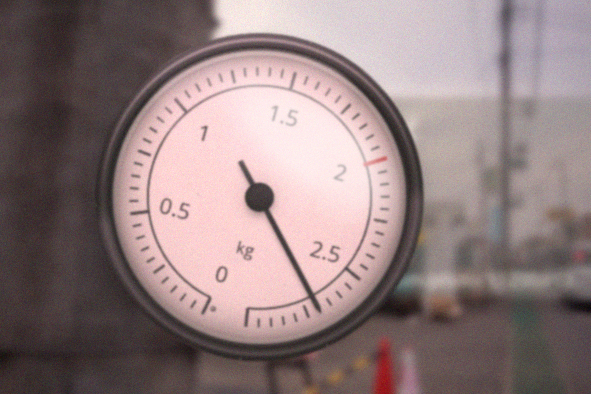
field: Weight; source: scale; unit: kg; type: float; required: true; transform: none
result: 2.7 kg
